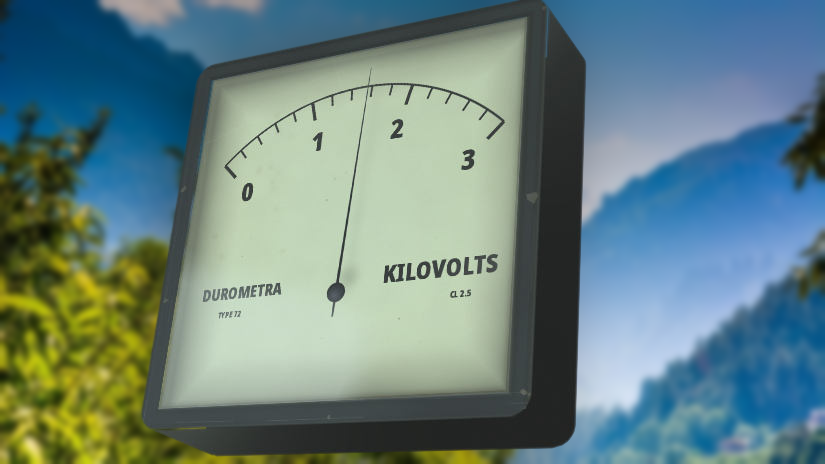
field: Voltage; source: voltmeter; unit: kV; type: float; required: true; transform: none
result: 1.6 kV
